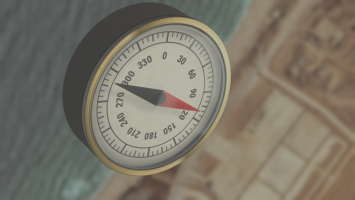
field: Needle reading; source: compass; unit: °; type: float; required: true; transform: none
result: 110 °
